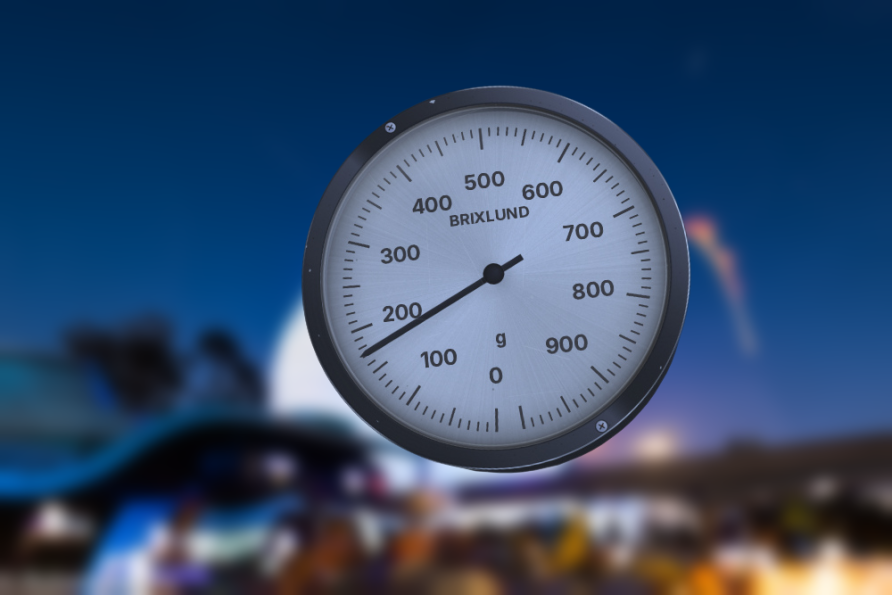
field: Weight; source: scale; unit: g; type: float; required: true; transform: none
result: 170 g
